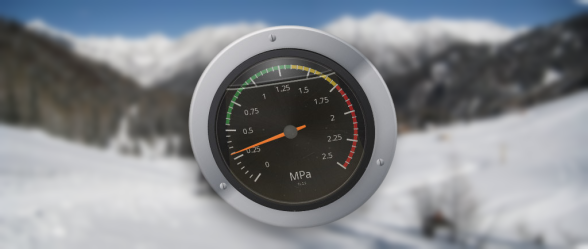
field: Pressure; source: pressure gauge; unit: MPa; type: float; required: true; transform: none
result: 0.3 MPa
